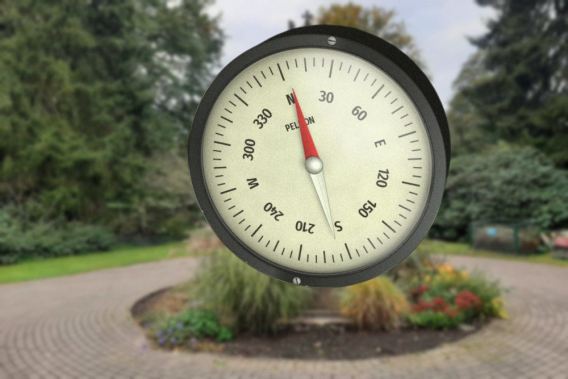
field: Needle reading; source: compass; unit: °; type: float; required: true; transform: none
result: 5 °
